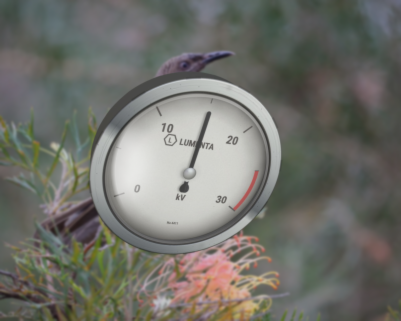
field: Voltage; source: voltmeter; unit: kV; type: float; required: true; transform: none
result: 15 kV
